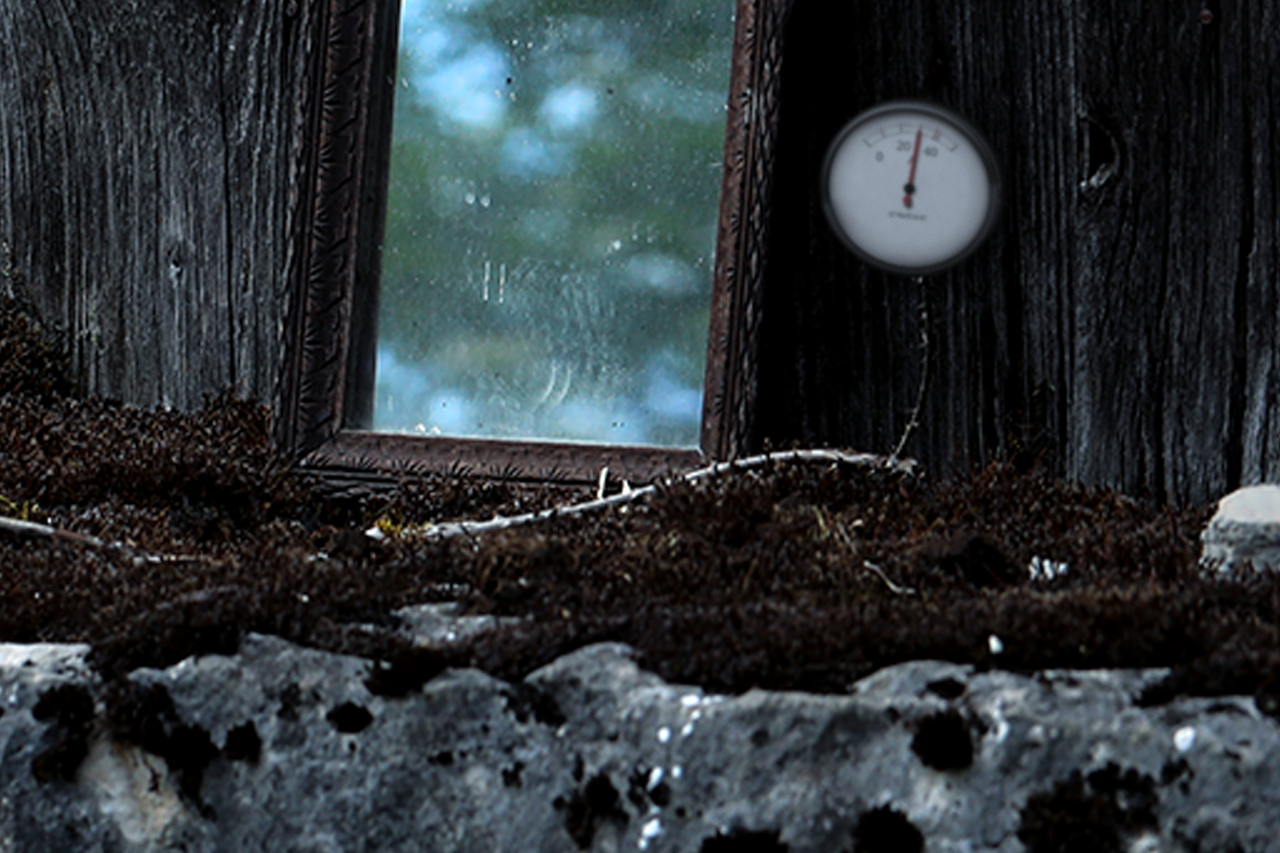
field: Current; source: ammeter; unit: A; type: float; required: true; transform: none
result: 30 A
